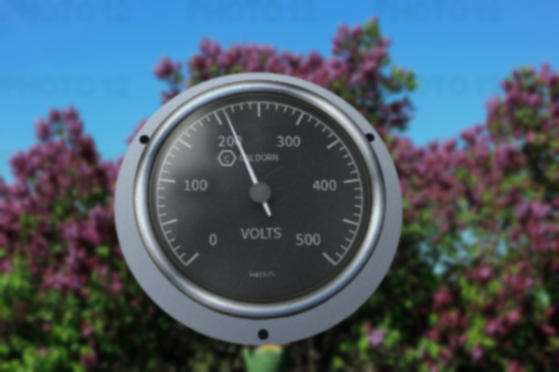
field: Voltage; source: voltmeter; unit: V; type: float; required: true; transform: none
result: 210 V
